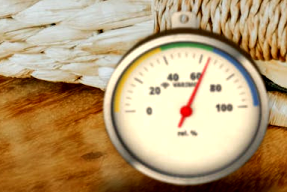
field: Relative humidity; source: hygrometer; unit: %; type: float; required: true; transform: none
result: 64 %
